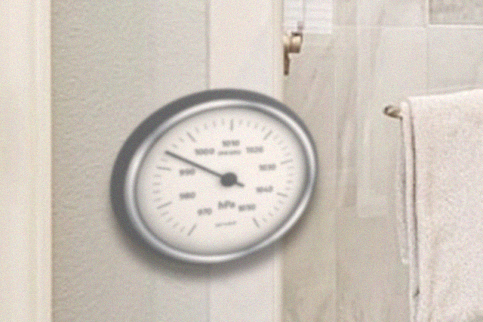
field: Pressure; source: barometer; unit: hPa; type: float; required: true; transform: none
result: 994 hPa
